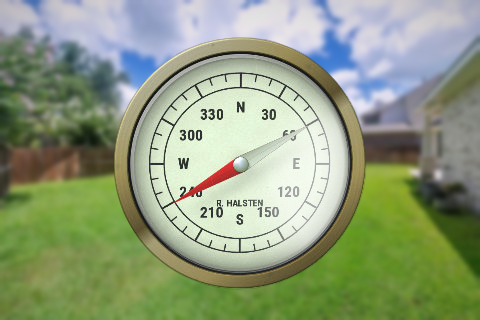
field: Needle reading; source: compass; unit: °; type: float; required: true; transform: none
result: 240 °
